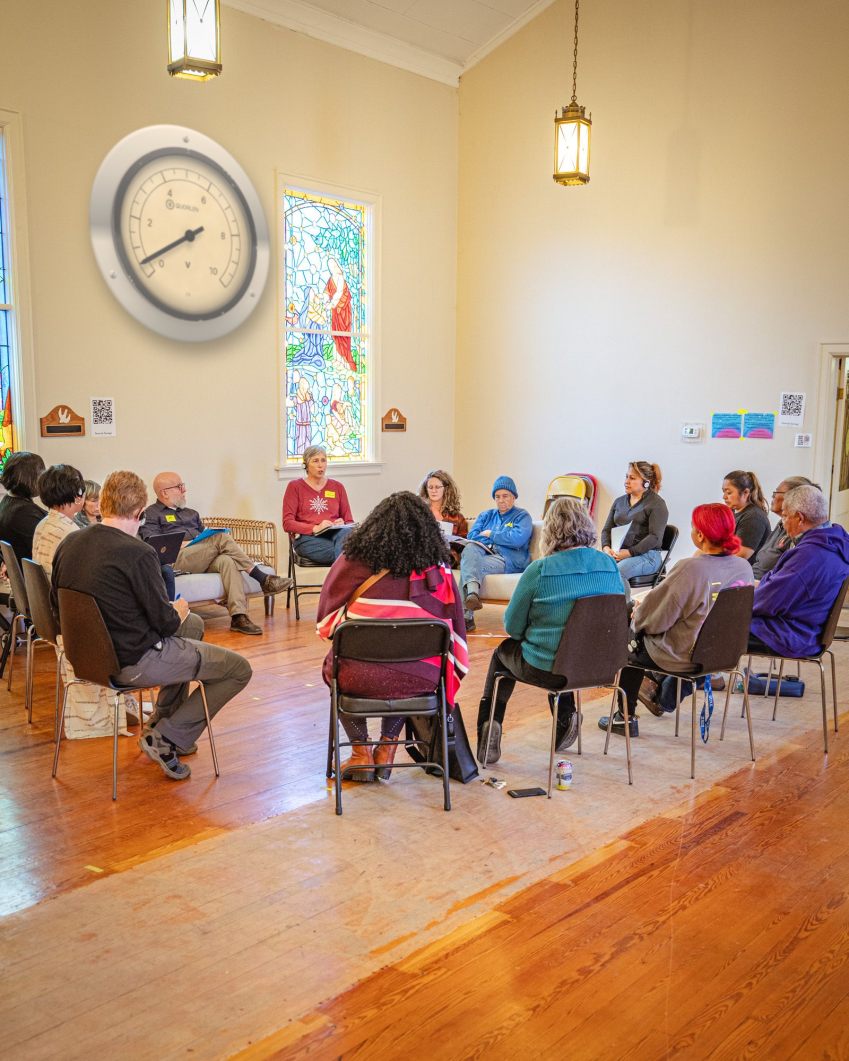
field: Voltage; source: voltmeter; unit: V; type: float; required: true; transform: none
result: 0.5 V
